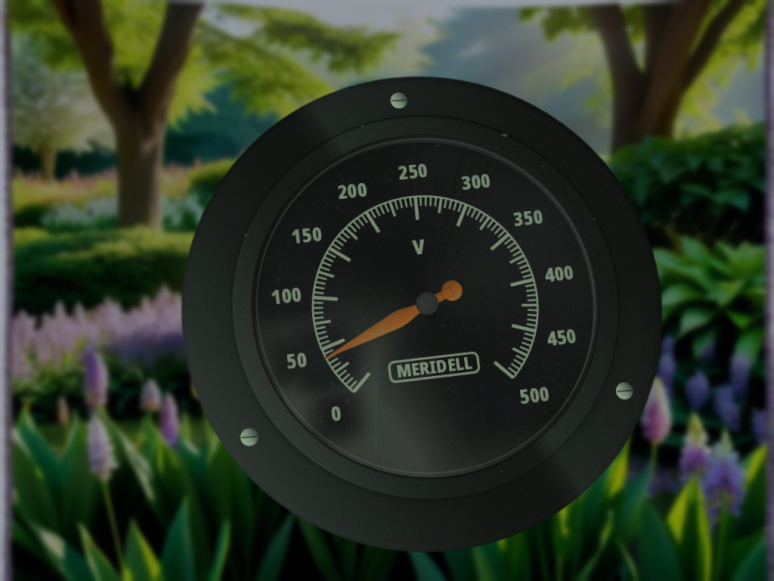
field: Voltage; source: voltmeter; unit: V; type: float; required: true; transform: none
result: 40 V
